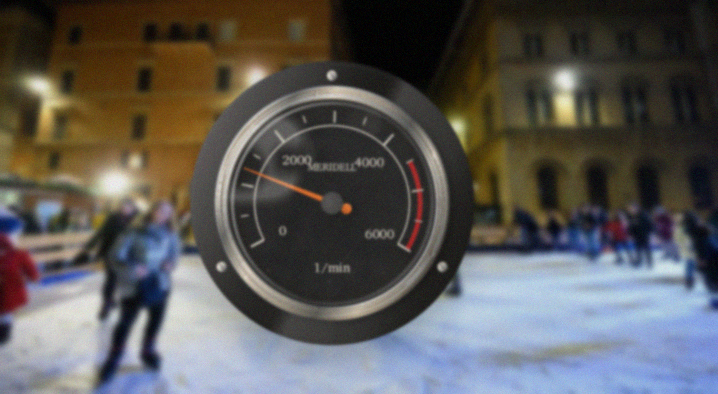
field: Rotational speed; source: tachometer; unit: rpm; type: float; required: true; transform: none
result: 1250 rpm
